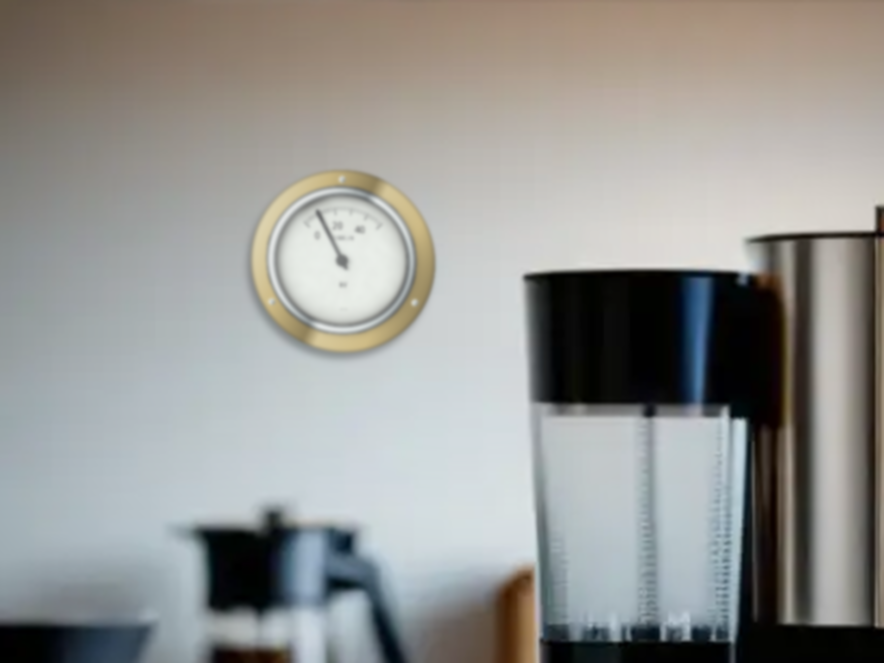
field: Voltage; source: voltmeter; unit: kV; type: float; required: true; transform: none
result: 10 kV
